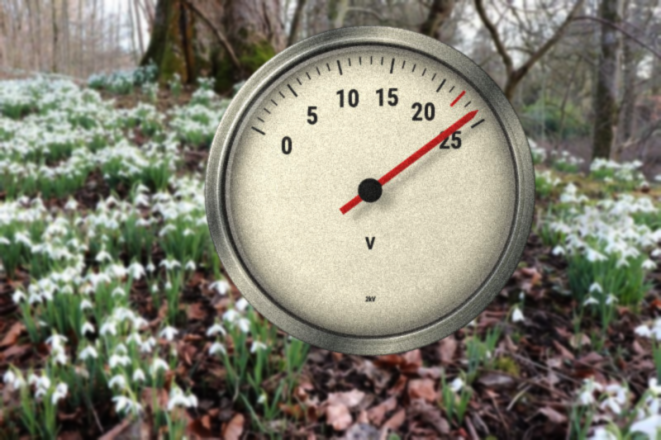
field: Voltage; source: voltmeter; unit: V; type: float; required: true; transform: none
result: 24 V
